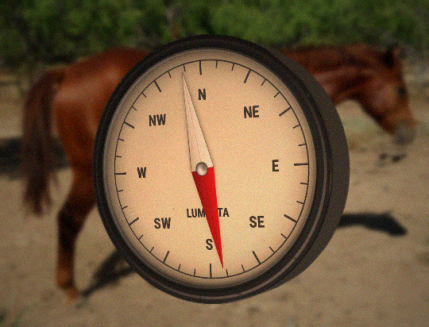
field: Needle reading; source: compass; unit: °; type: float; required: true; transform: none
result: 170 °
